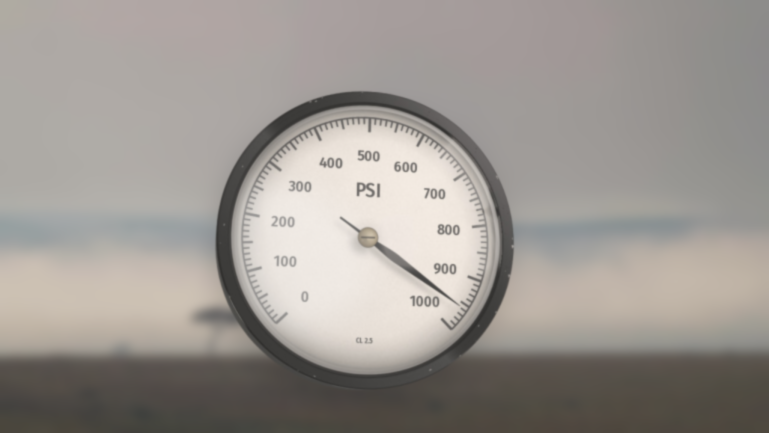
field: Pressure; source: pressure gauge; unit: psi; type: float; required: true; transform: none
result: 960 psi
